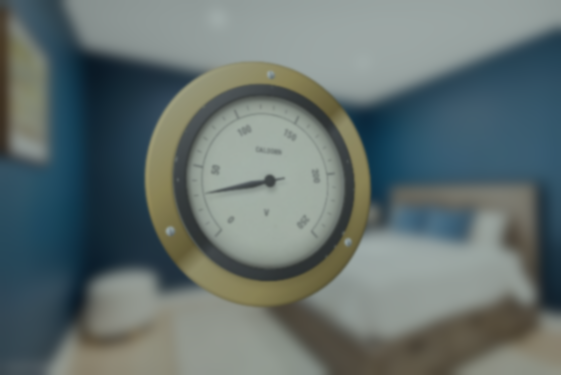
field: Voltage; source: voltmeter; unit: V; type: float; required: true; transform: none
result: 30 V
